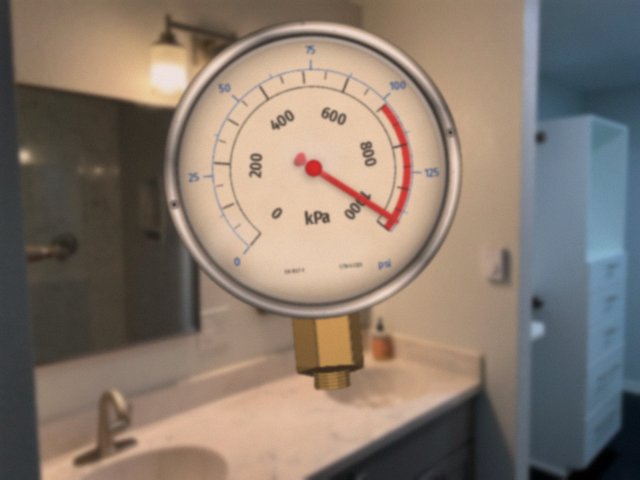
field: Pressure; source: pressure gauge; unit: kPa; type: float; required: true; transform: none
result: 975 kPa
